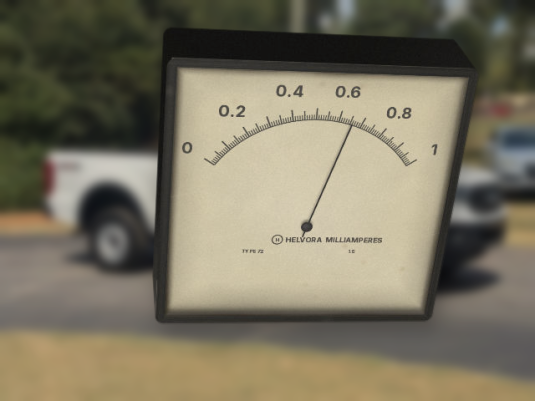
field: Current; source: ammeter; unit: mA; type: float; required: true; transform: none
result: 0.65 mA
